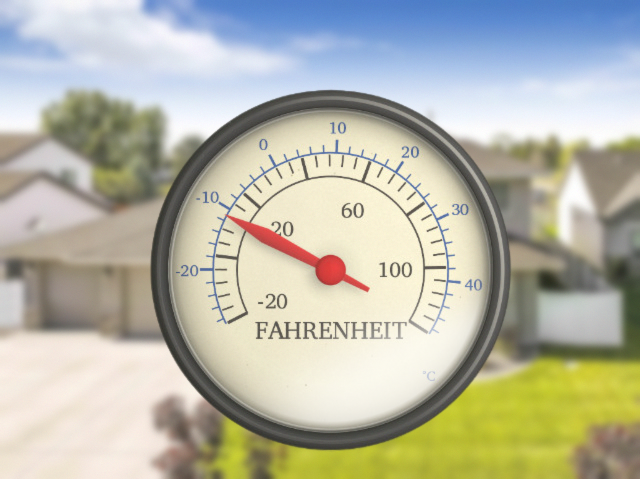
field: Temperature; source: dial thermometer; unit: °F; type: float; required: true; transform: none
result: 12 °F
